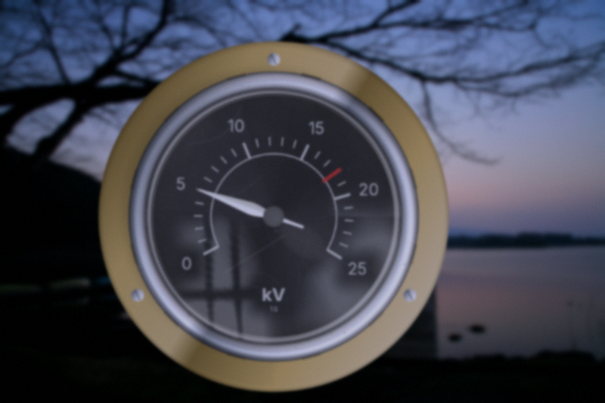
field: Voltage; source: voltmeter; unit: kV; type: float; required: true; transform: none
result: 5 kV
